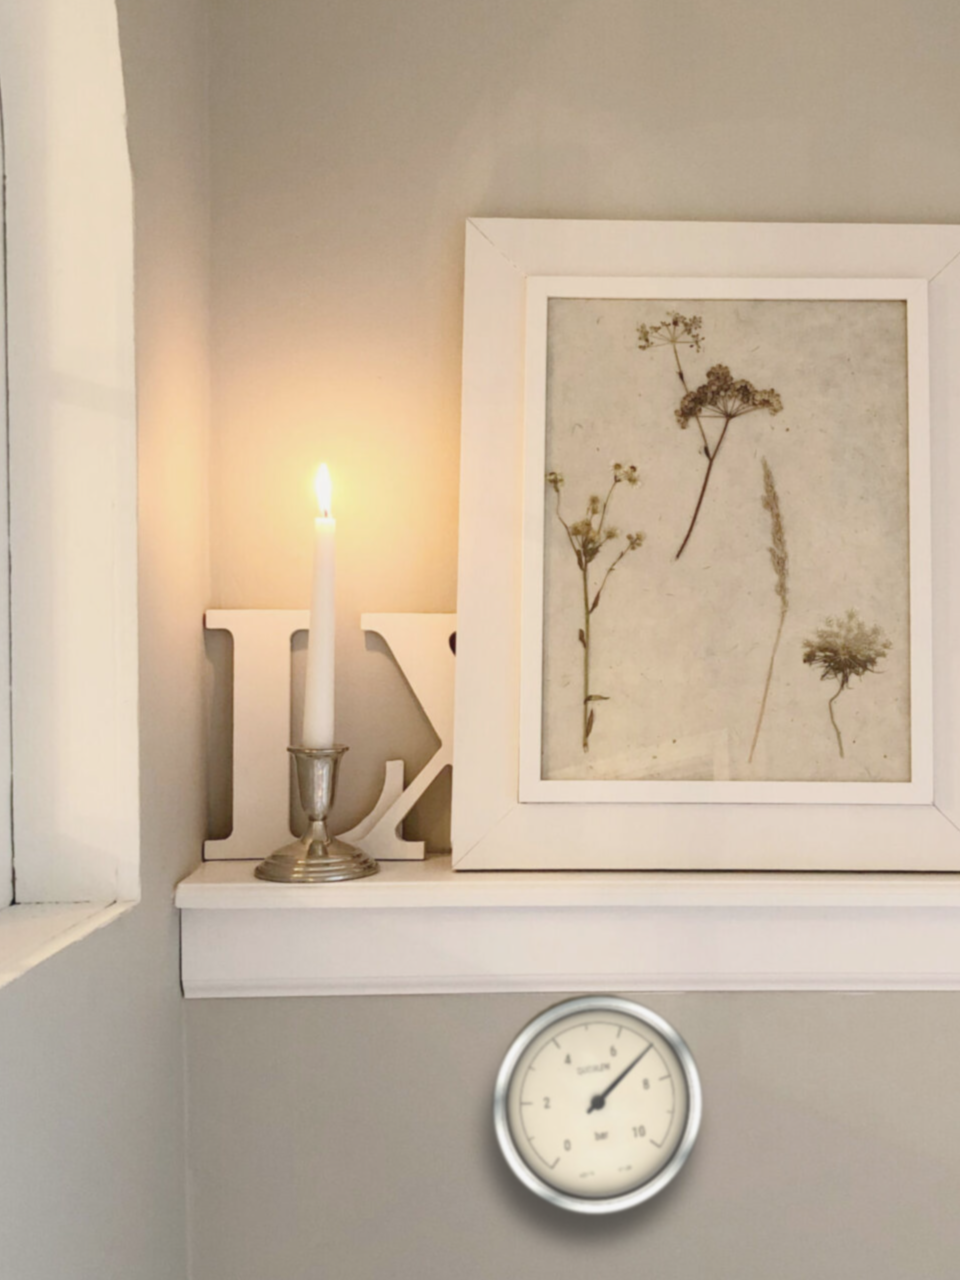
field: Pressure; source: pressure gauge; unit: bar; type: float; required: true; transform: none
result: 7 bar
